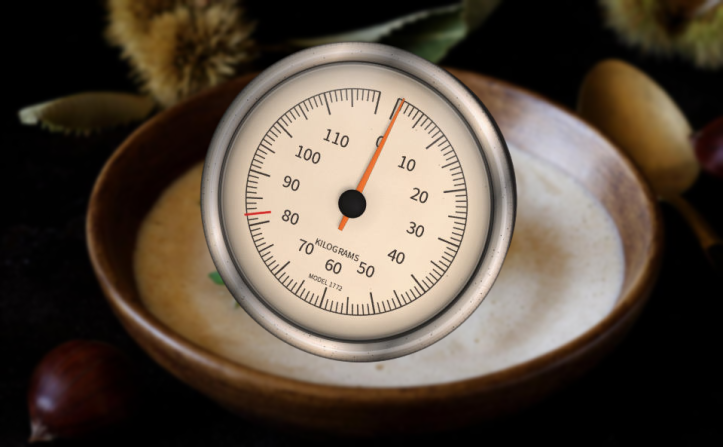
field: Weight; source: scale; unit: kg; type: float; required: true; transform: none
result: 1 kg
